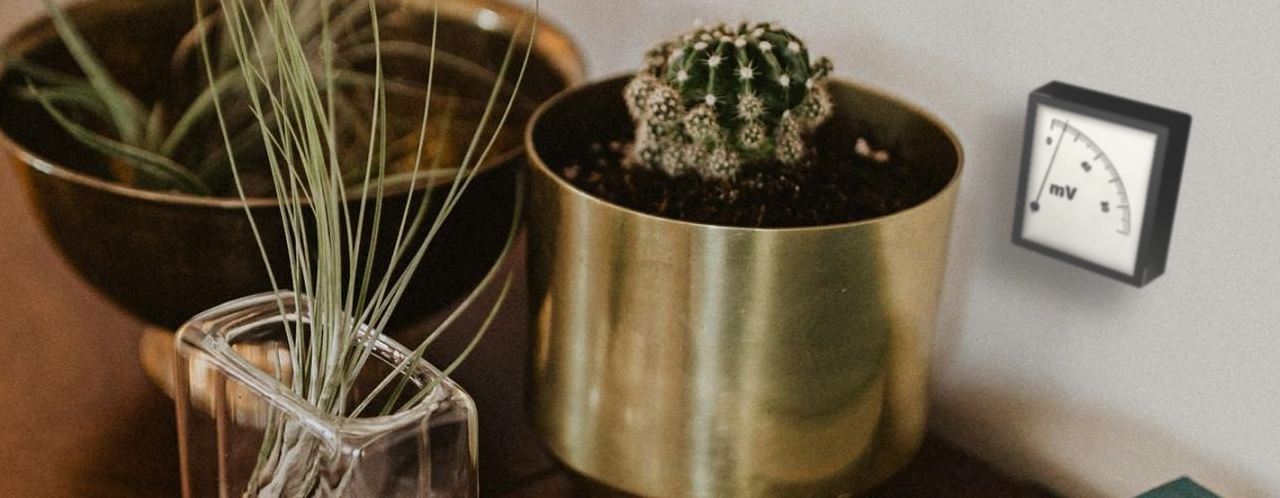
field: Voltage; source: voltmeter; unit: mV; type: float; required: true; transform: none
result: 10 mV
